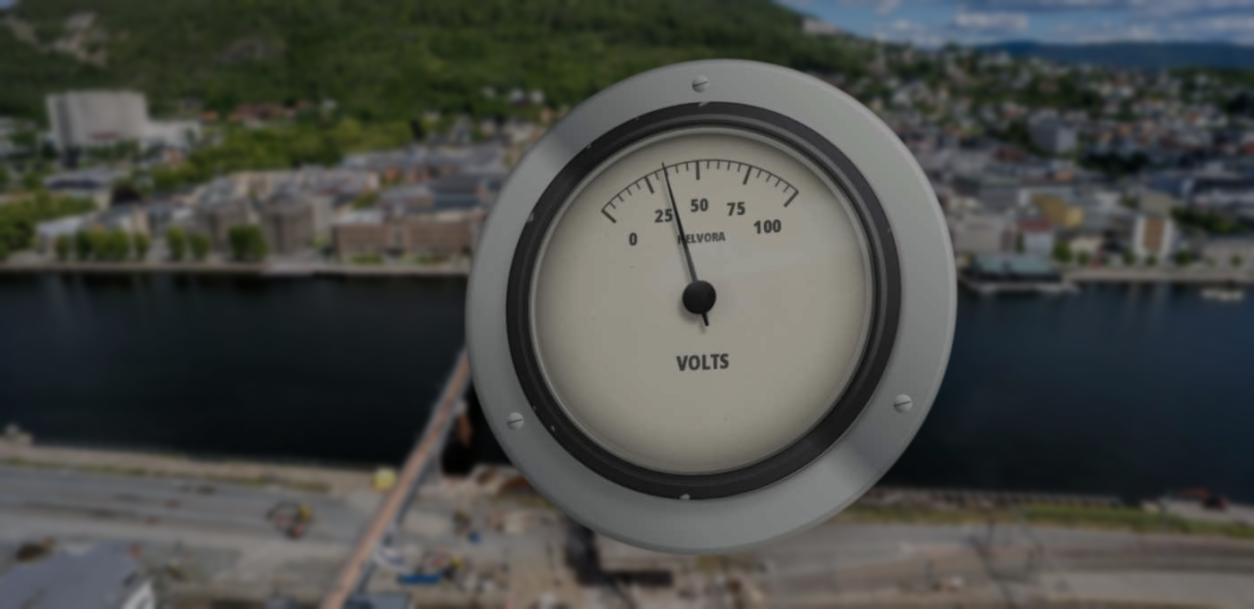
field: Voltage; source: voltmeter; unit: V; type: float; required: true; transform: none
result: 35 V
